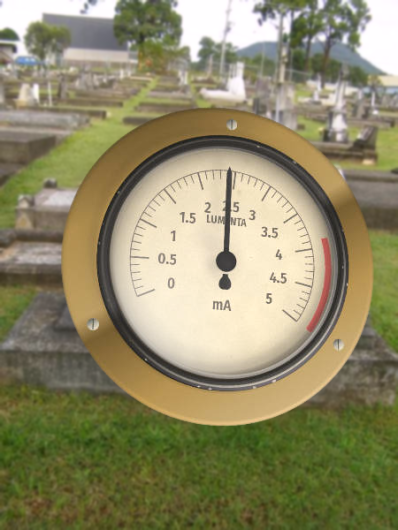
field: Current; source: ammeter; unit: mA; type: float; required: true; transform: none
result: 2.4 mA
